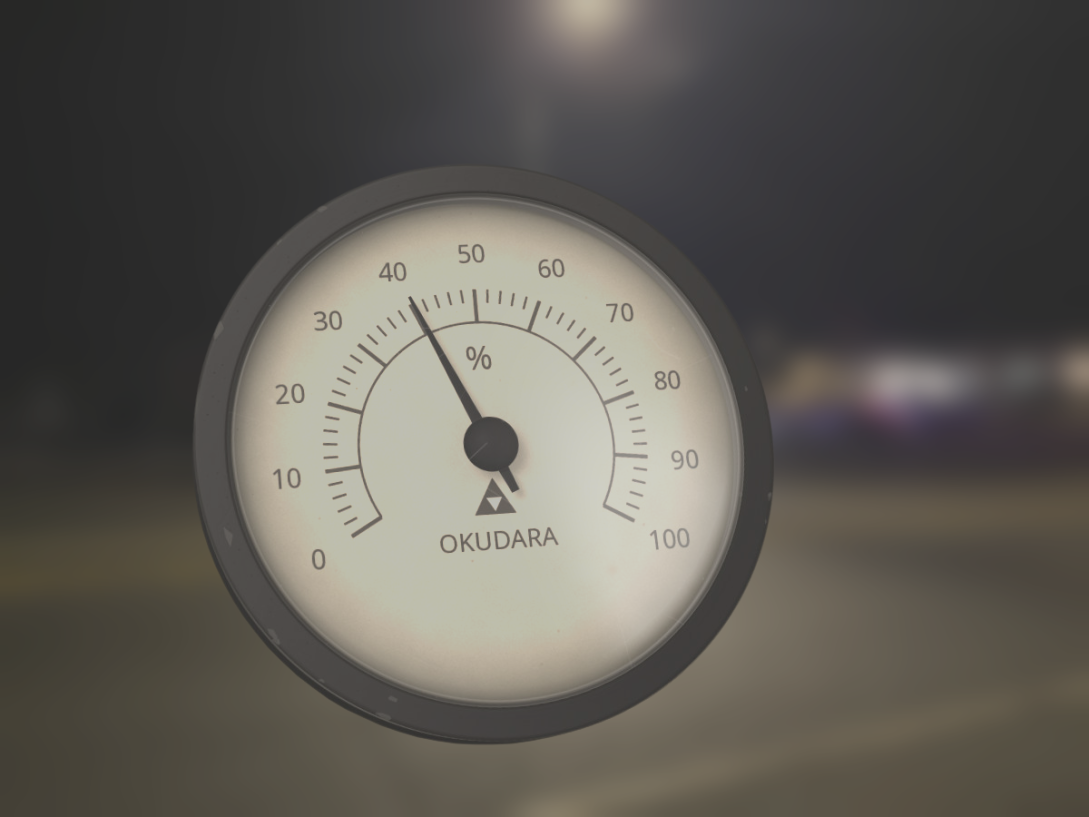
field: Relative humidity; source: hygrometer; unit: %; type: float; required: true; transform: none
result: 40 %
